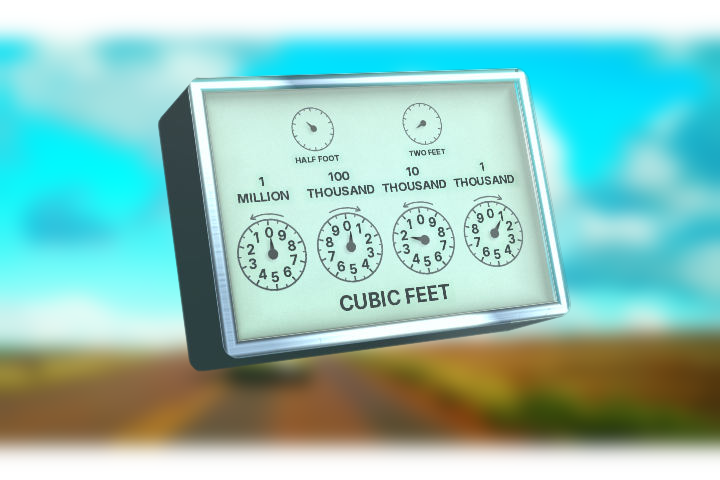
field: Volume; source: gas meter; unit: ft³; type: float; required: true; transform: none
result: 2100 ft³
